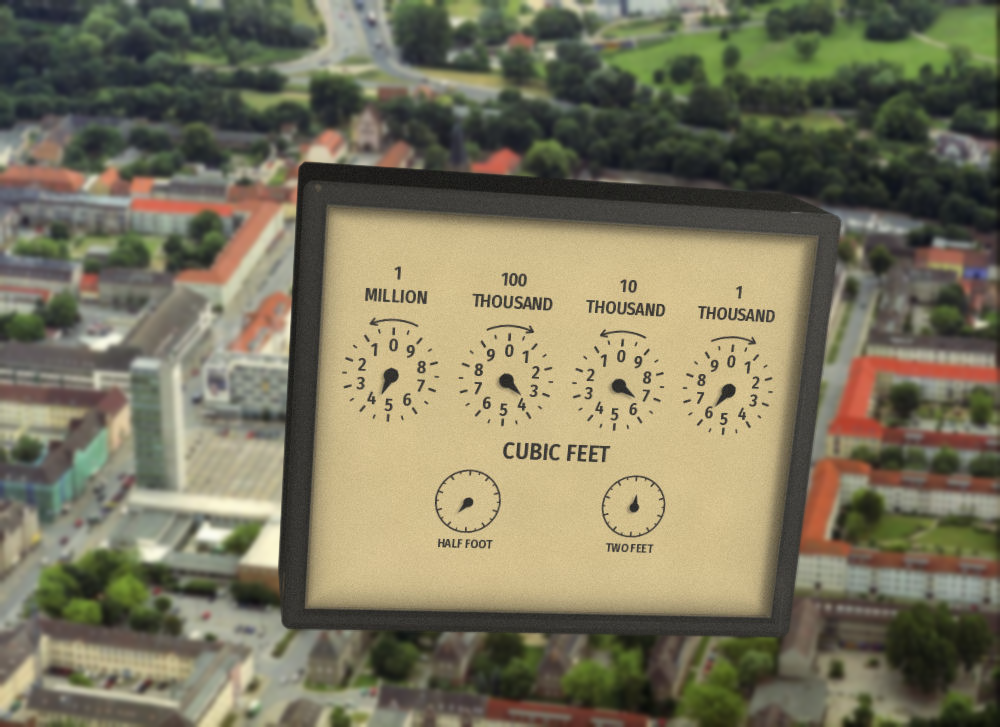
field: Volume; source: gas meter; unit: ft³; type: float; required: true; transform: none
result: 436600 ft³
